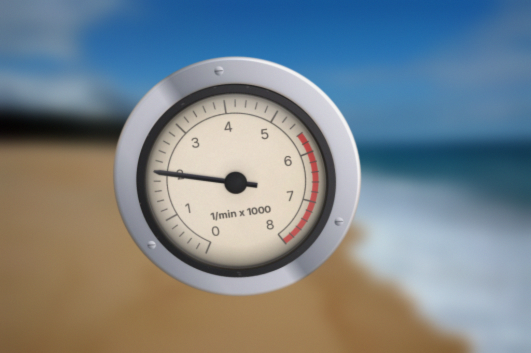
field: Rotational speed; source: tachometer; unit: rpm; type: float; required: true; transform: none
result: 2000 rpm
